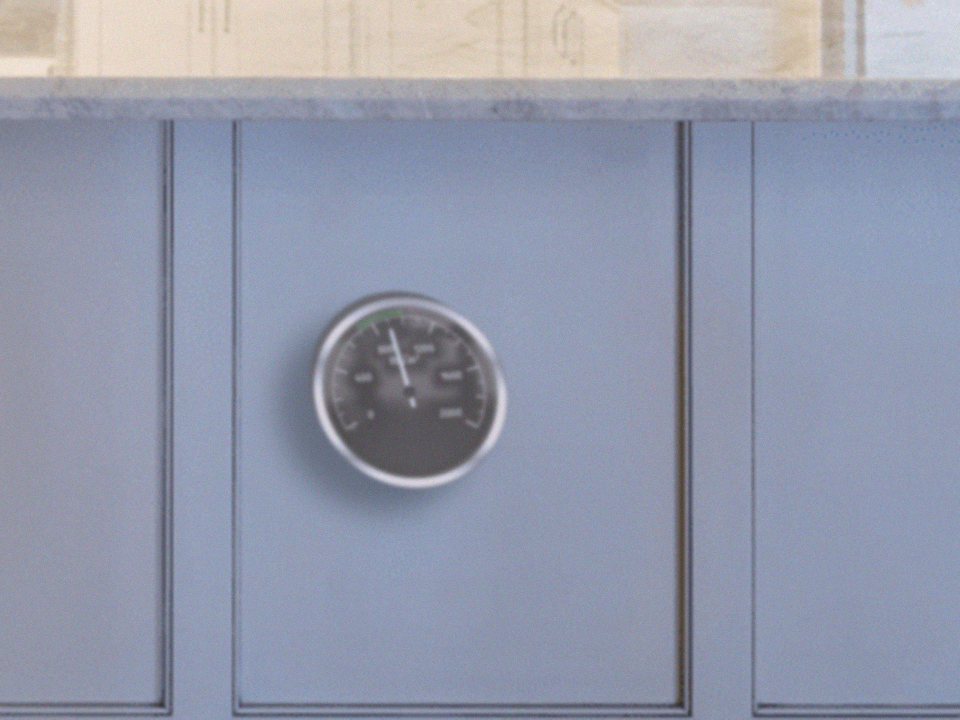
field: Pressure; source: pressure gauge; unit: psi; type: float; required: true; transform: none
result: 900 psi
